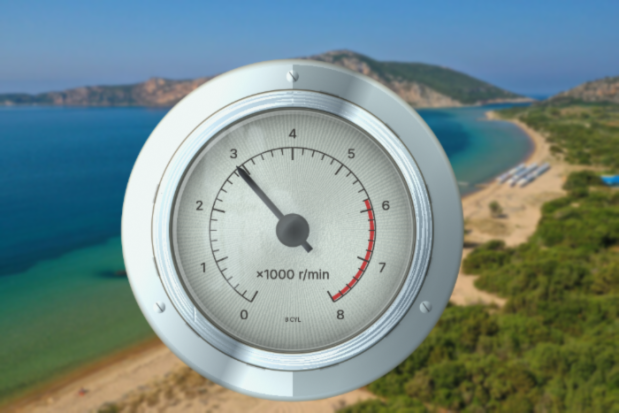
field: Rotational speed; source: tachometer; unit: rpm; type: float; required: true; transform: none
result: 2900 rpm
